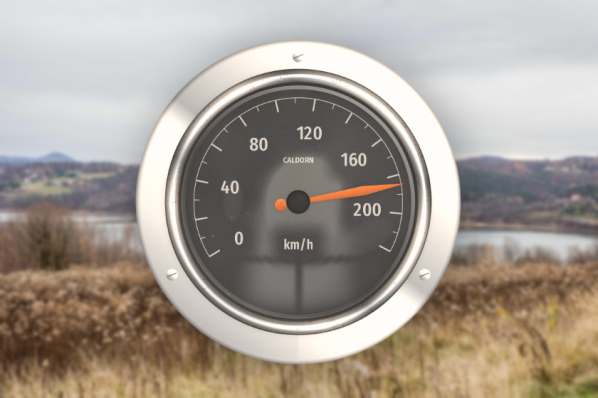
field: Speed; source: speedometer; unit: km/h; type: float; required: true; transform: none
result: 185 km/h
